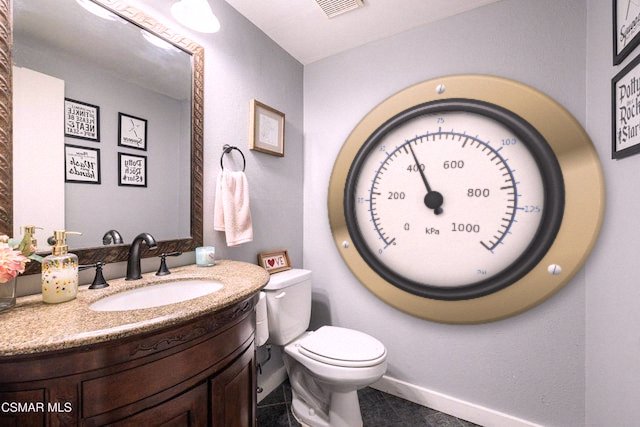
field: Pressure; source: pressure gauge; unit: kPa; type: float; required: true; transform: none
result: 420 kPa
